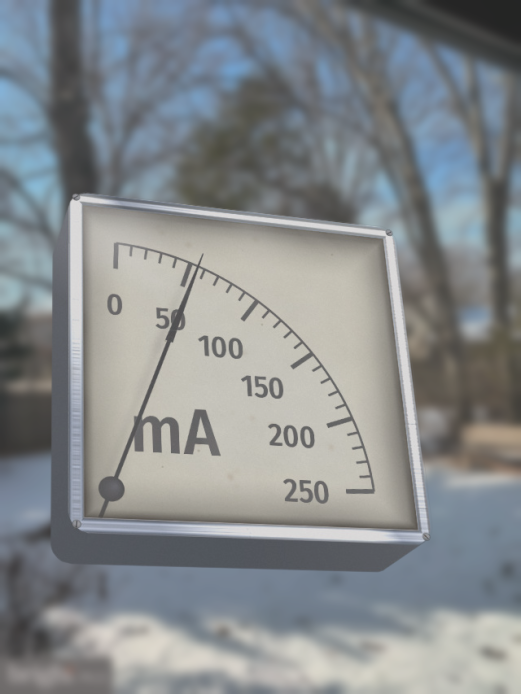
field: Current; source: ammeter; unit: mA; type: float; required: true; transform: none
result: 55 mA
